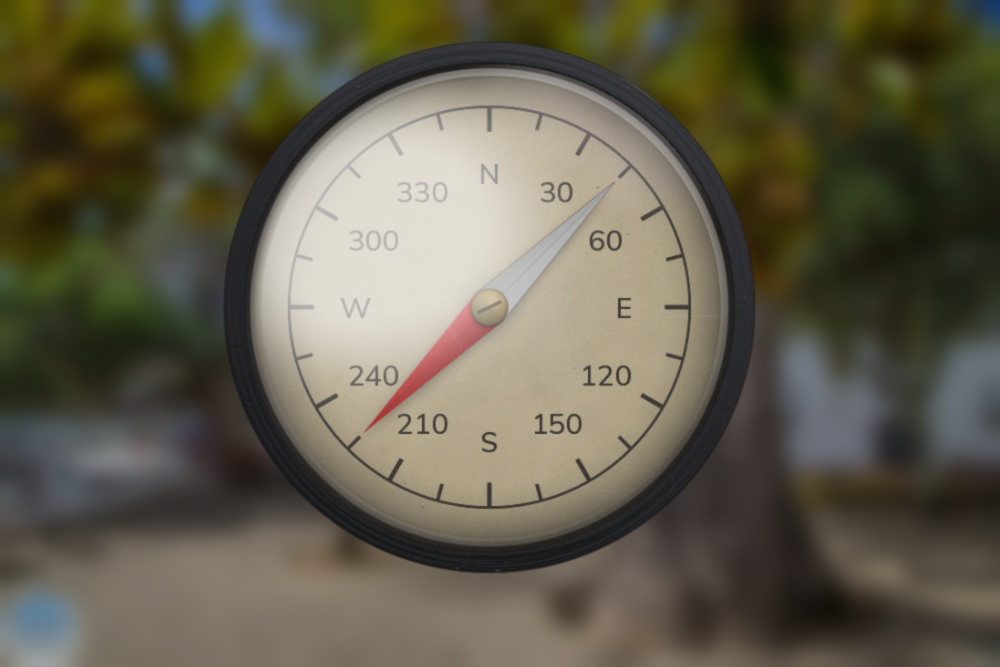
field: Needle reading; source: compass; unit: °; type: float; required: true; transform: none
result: 225 °
